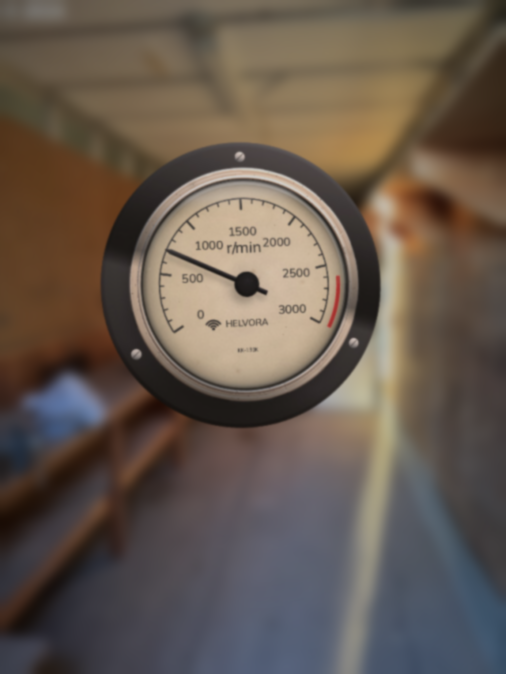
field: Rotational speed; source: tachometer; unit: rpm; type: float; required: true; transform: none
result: 700 rpm
